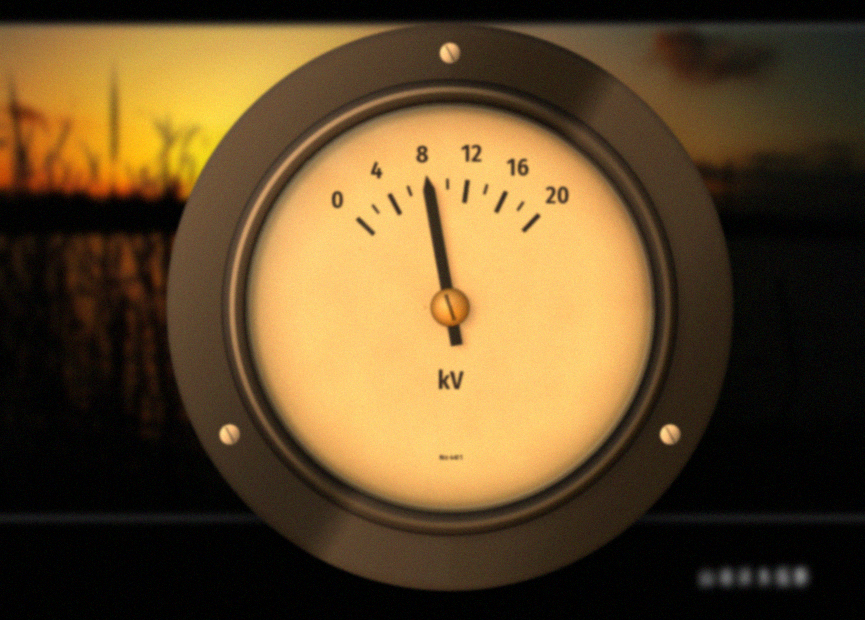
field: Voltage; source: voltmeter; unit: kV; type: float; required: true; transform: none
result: 8 kV
